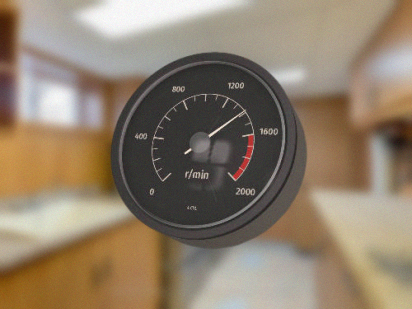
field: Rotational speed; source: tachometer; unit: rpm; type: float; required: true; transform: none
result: 1400 rpm
